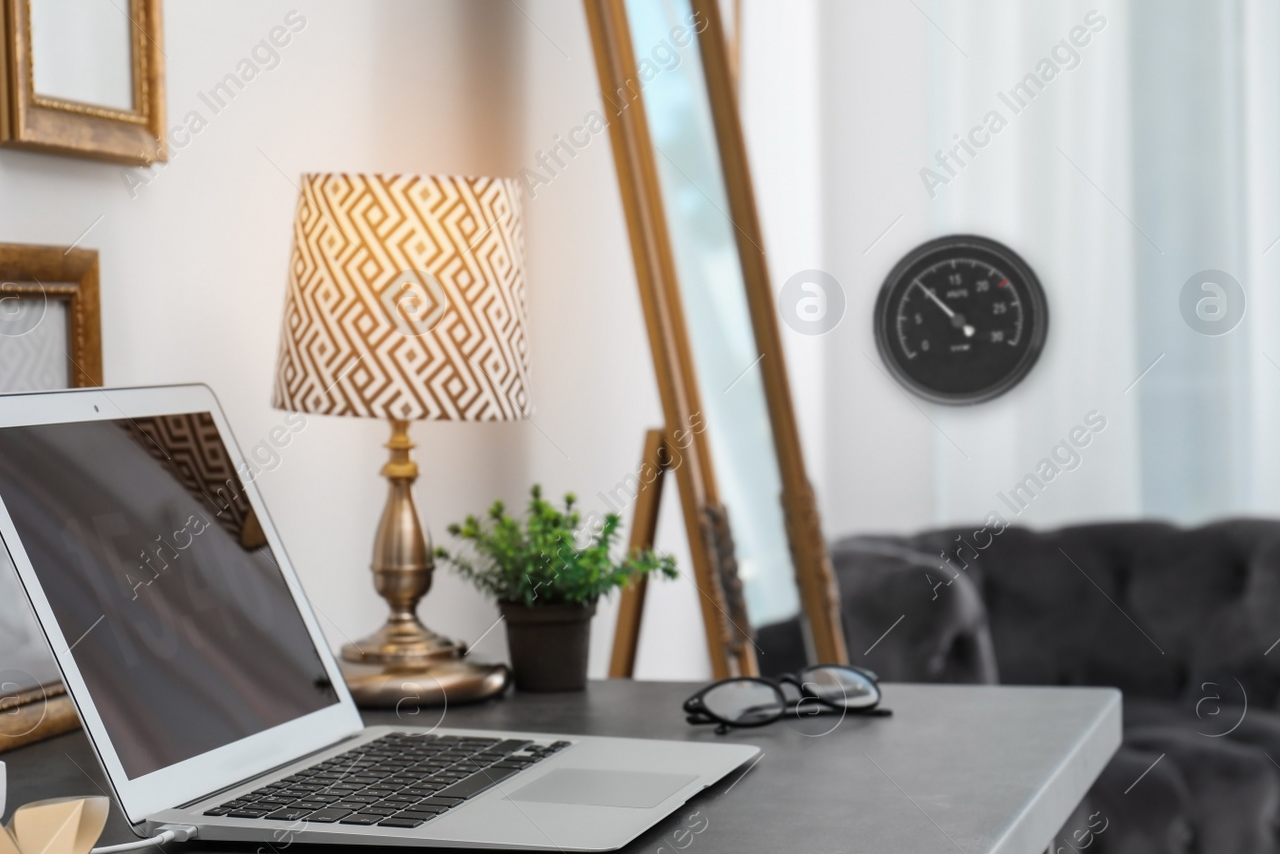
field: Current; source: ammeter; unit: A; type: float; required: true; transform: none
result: 10 A
